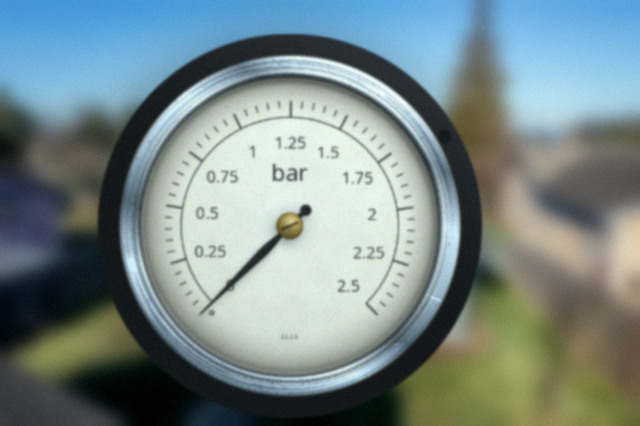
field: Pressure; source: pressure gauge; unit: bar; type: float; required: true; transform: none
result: 0 bar
